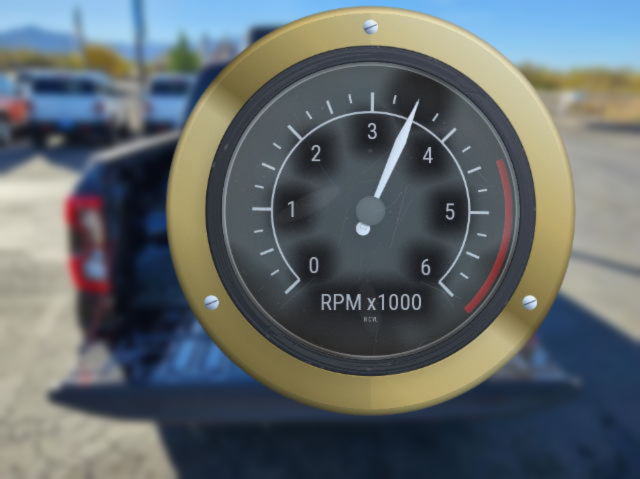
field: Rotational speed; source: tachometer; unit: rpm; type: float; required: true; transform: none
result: 3500 rpm
